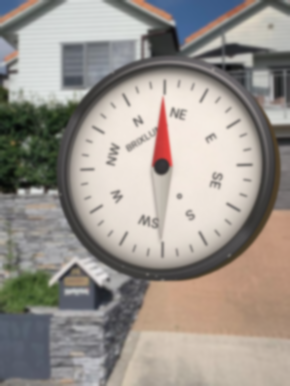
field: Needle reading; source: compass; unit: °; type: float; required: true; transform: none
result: 30 °
